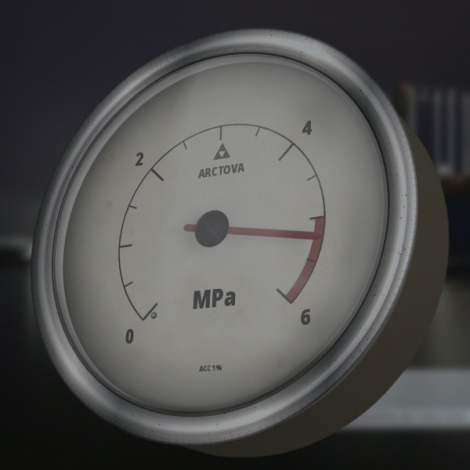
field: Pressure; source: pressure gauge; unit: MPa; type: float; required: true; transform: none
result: 5.25 MPa
